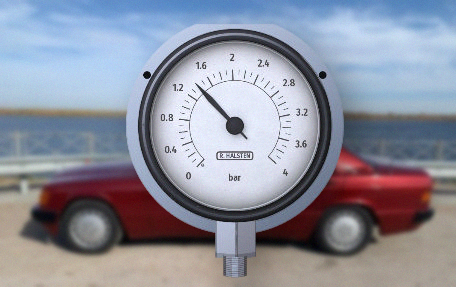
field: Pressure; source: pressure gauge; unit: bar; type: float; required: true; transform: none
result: 1.4 bar
